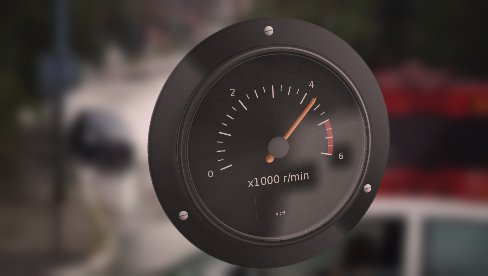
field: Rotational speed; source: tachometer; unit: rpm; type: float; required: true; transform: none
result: 4250 rpm
